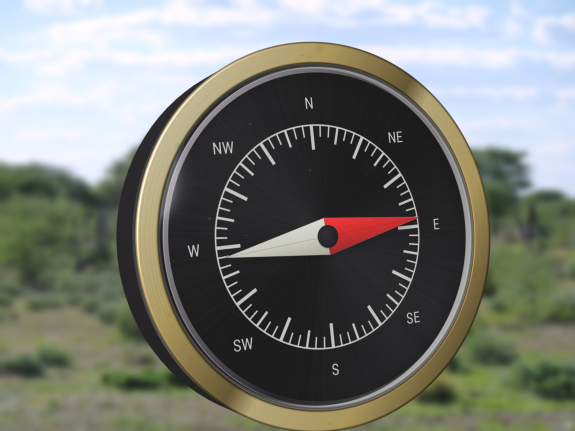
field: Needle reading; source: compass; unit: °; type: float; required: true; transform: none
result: 85 °
